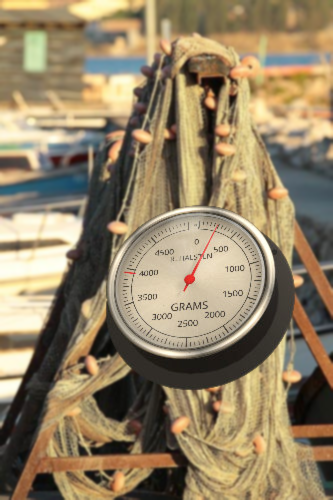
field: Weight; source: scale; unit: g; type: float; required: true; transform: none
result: 250 g
